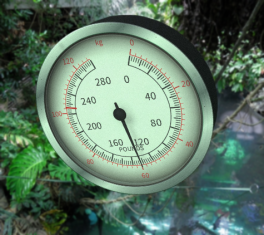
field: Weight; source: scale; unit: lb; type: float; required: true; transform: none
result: 130 lb
